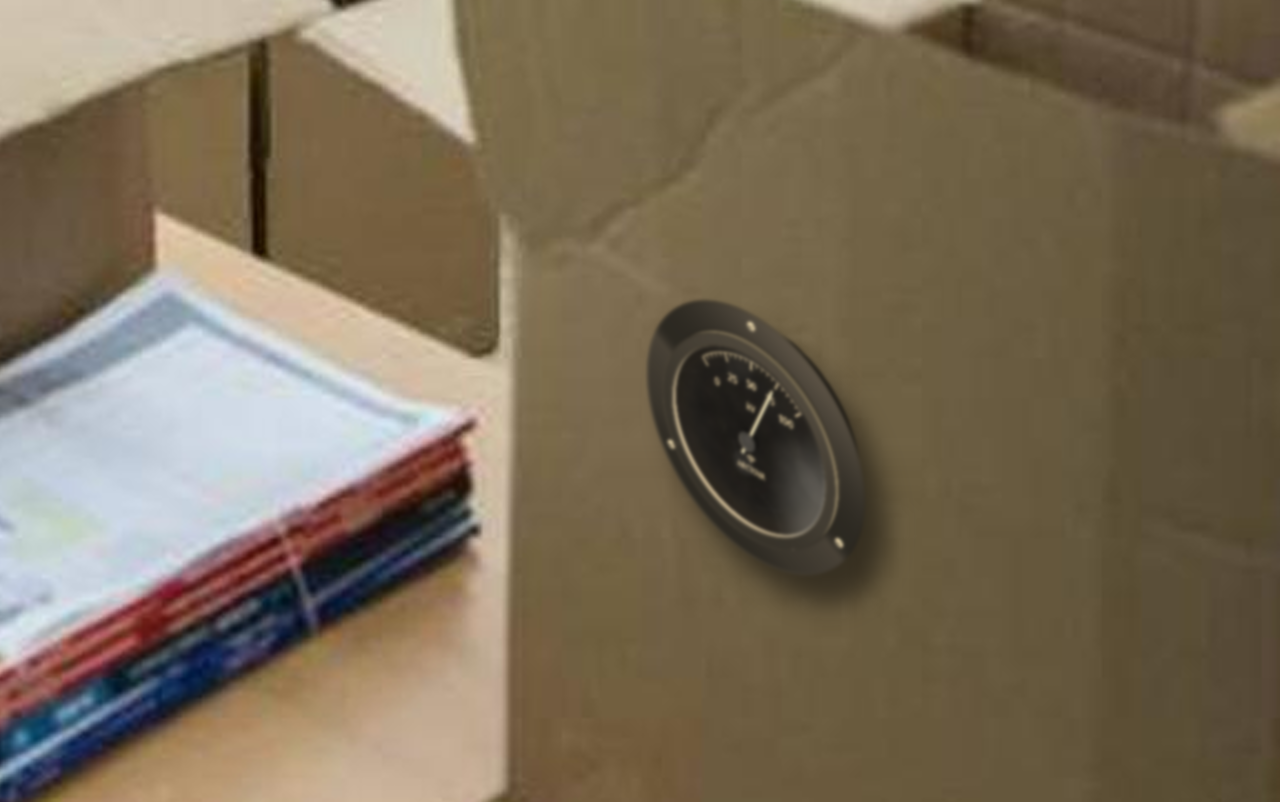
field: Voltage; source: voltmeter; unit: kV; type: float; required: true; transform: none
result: 75 kV
